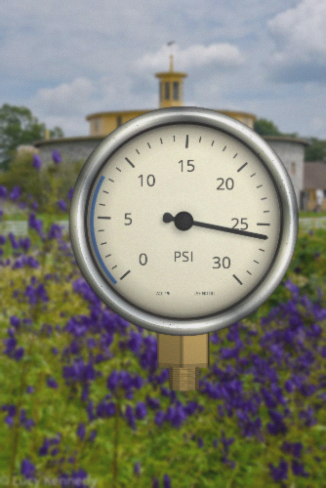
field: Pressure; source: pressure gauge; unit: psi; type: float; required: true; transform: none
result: 26 psi
